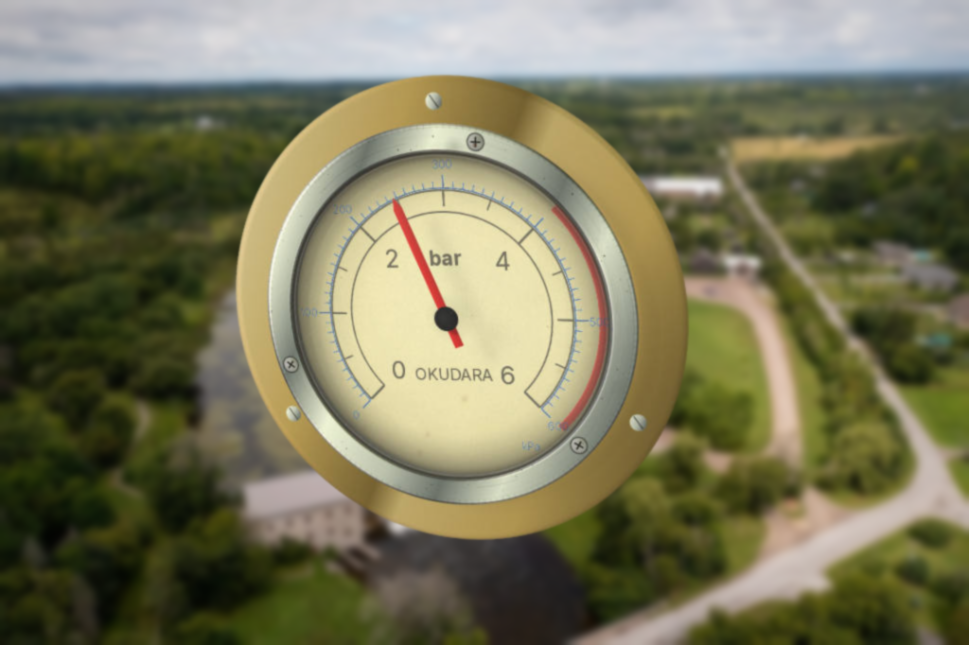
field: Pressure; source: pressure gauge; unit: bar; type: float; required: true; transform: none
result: 2.5 bar
